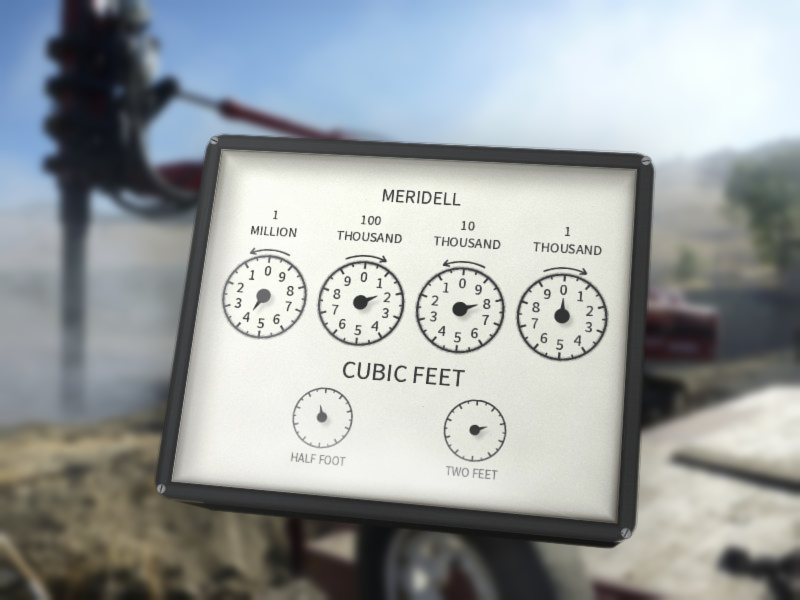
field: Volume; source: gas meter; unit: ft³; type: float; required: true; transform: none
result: 418000 ft³
